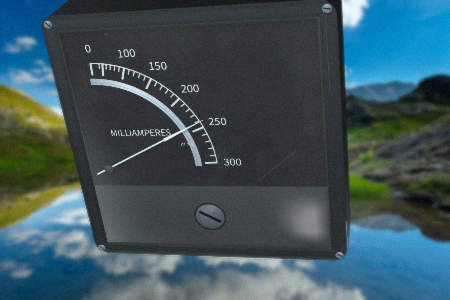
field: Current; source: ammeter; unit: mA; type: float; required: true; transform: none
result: 240 mA
